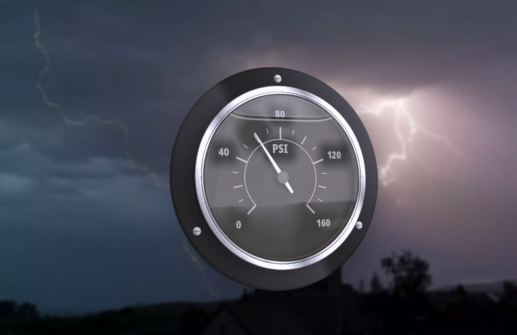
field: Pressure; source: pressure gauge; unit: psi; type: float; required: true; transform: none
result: 60 psi
